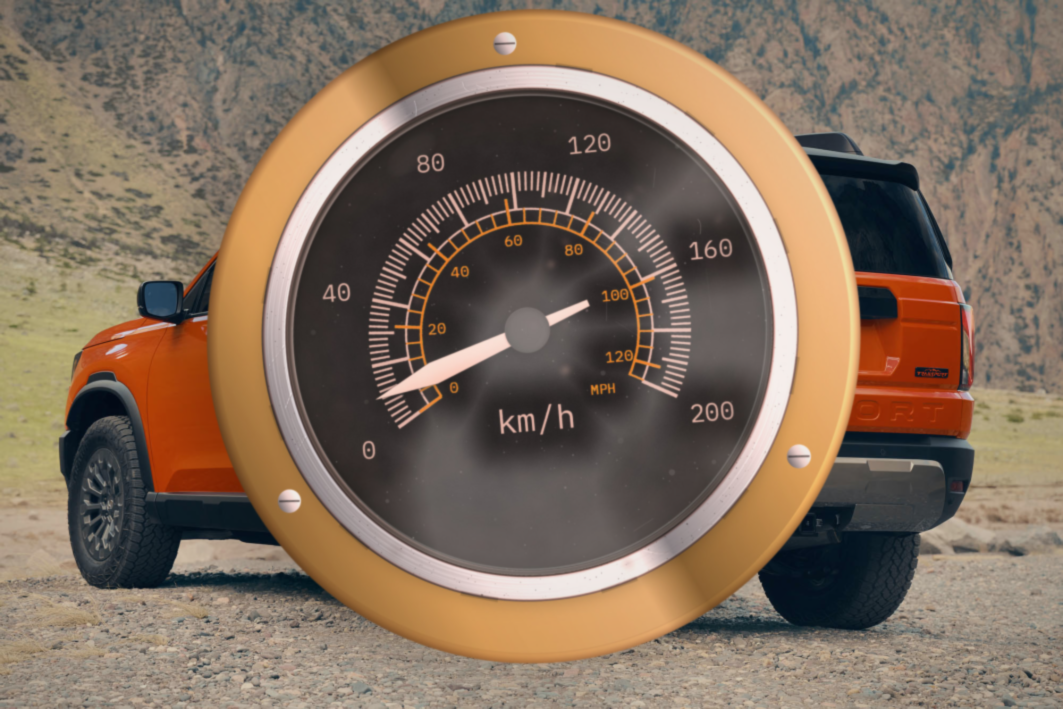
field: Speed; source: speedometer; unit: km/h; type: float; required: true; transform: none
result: 10 km/h
